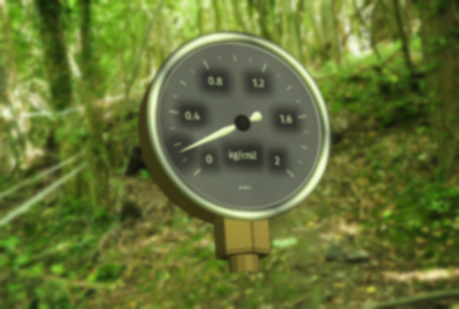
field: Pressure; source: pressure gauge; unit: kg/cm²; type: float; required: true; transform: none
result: 0.15 kg/cm²
